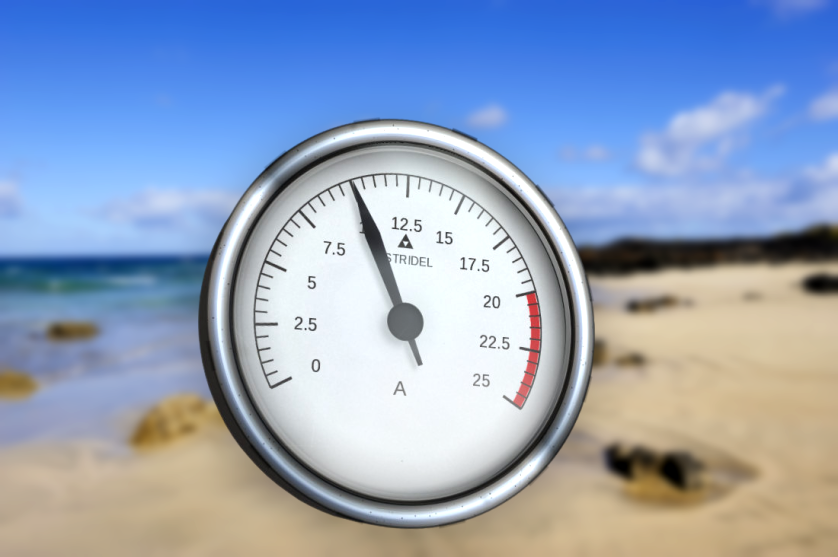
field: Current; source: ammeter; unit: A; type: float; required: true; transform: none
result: 10 A
